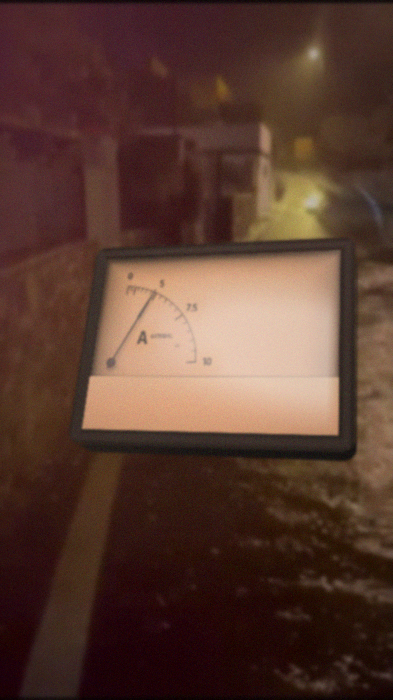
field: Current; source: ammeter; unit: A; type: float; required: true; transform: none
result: 5 A
